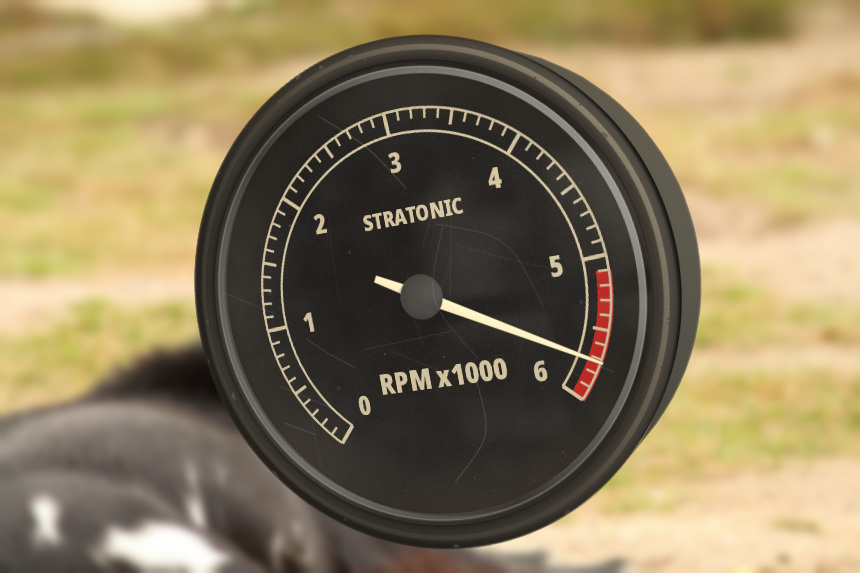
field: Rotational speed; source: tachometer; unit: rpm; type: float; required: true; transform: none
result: 5700 rpm
